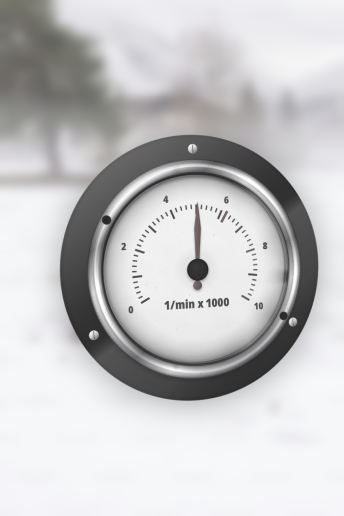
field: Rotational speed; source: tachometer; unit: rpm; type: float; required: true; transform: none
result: 5000 rpm
